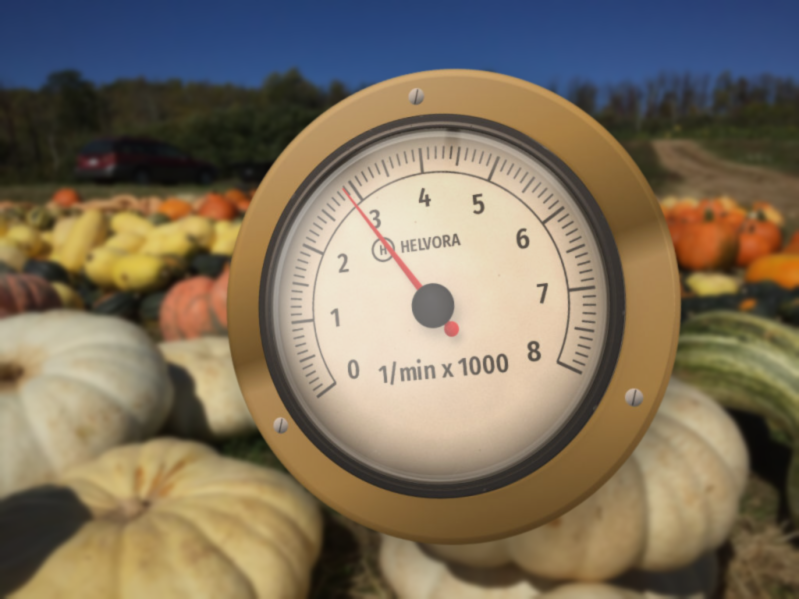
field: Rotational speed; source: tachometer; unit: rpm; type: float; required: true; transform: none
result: 2900 rpm
